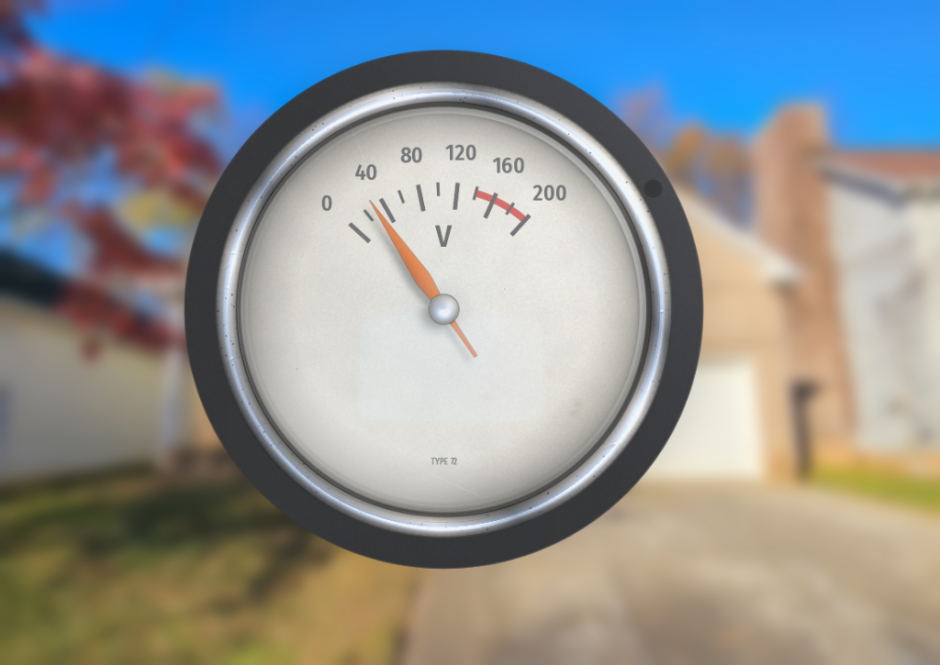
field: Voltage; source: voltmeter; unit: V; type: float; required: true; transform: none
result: 30 V
